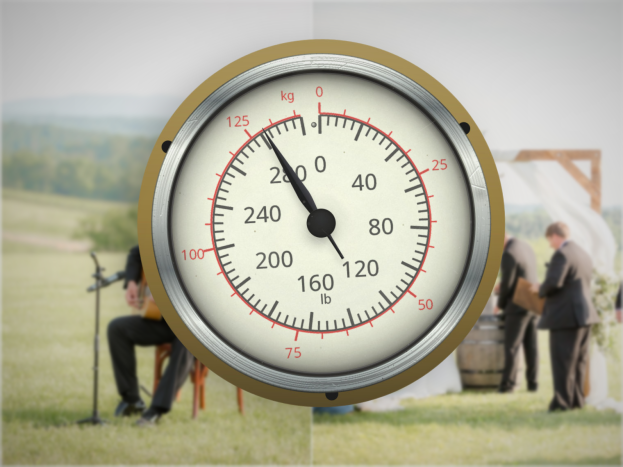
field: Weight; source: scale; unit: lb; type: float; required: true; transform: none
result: 282 lb
